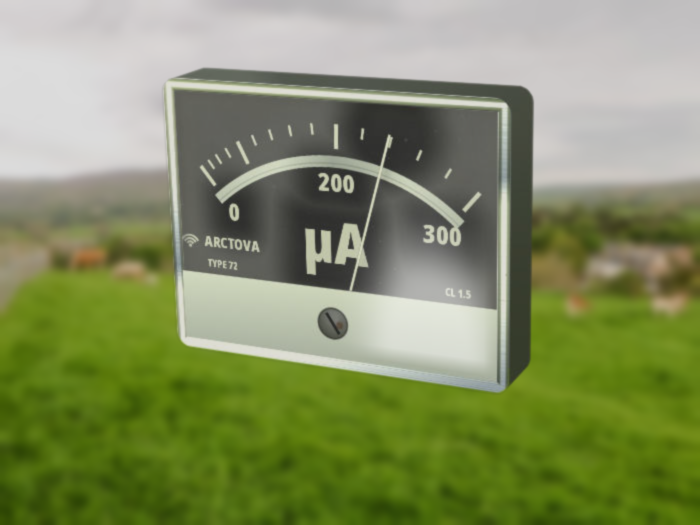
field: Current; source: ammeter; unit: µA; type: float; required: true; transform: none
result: 240 µA
